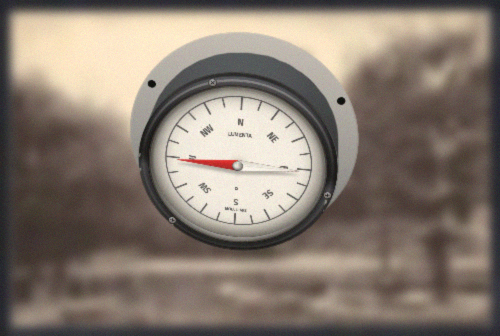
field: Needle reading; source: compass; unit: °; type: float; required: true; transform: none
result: 270 °
